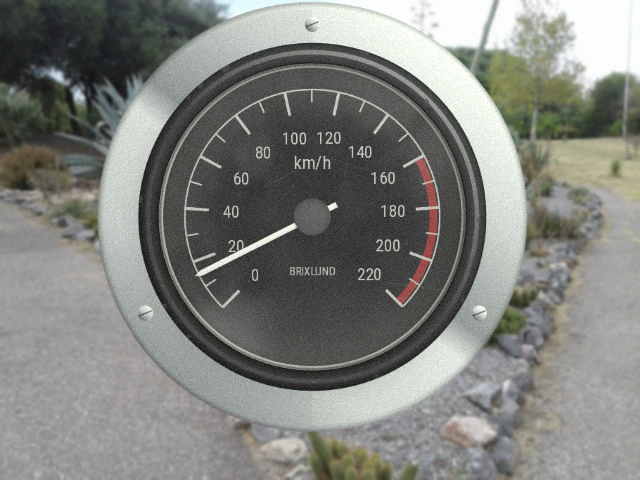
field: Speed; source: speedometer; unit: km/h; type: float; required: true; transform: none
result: 15 km/h
